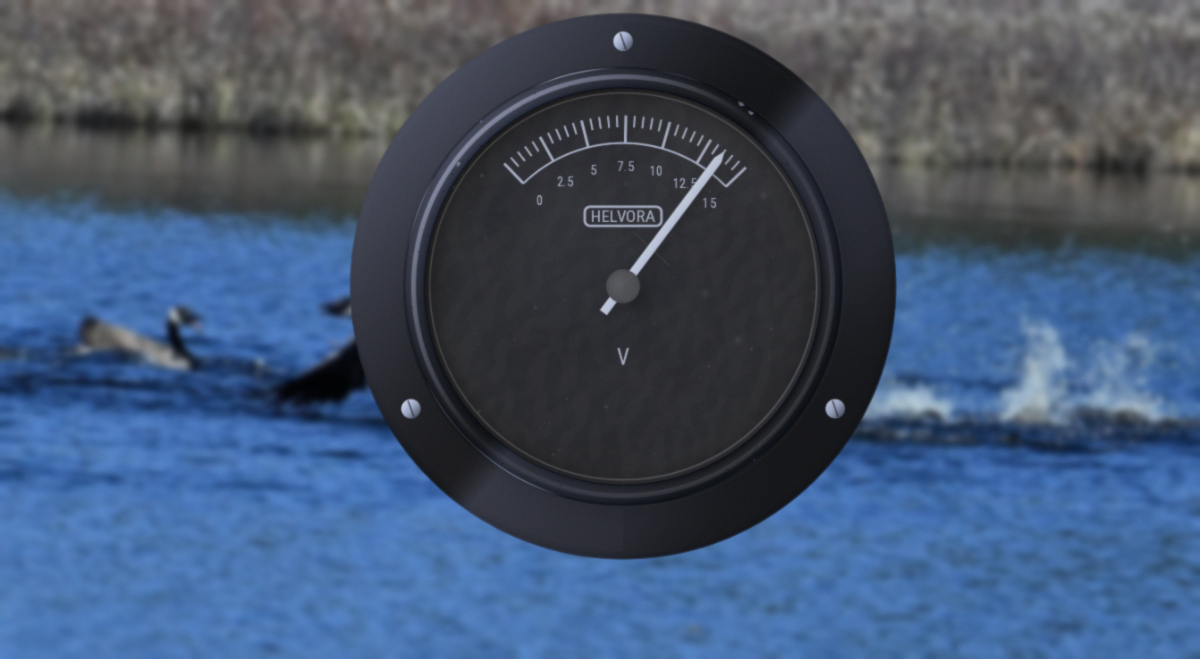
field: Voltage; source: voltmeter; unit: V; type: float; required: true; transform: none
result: 13.5 V
